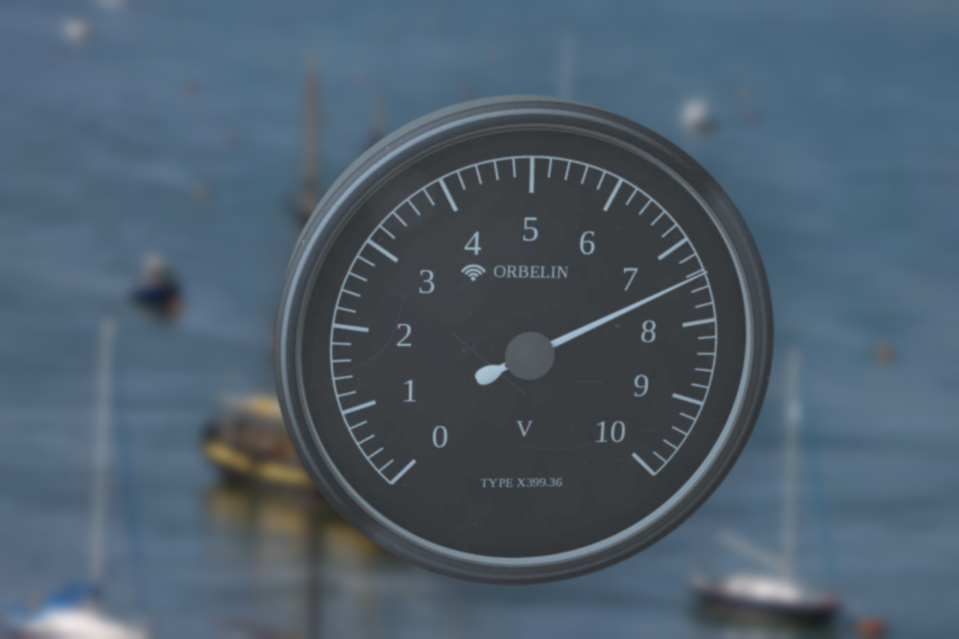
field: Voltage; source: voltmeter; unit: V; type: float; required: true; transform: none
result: 7.4 V
